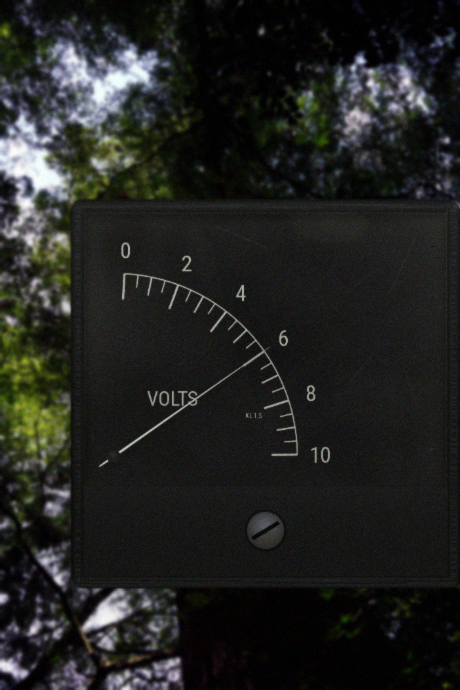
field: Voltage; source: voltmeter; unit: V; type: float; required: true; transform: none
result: 6 V
